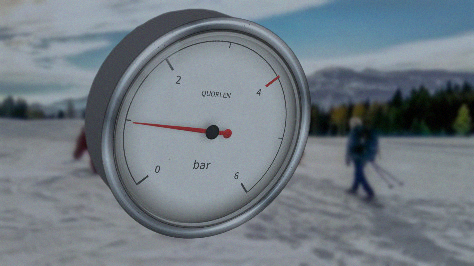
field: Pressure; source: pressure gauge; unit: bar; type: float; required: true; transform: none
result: 1 bar
